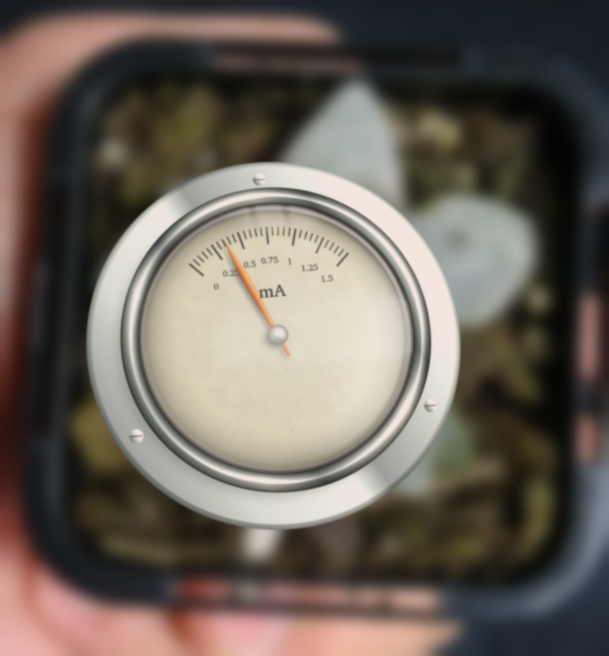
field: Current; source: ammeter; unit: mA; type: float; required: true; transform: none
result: 0.35 mA
